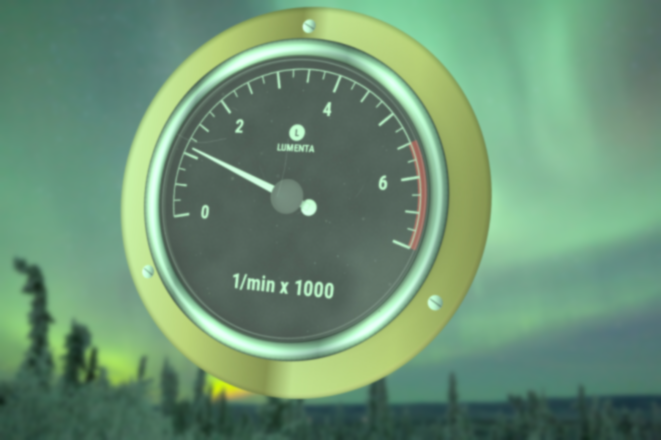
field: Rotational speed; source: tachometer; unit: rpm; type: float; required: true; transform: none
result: 1125 rpm
